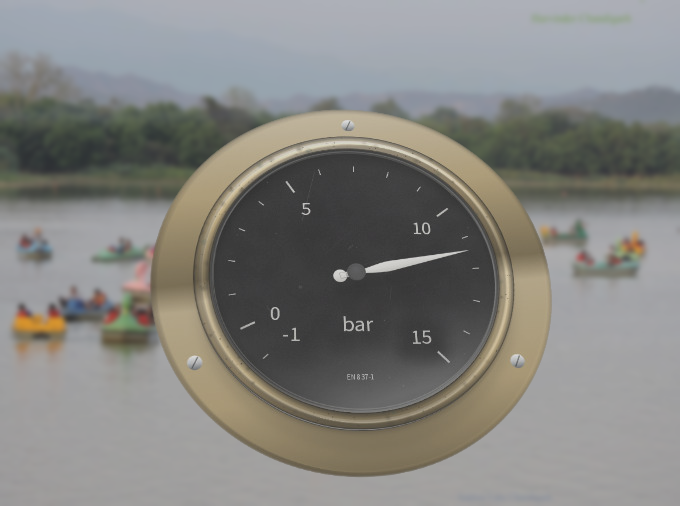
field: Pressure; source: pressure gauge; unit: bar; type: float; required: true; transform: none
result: 11.5 bar
